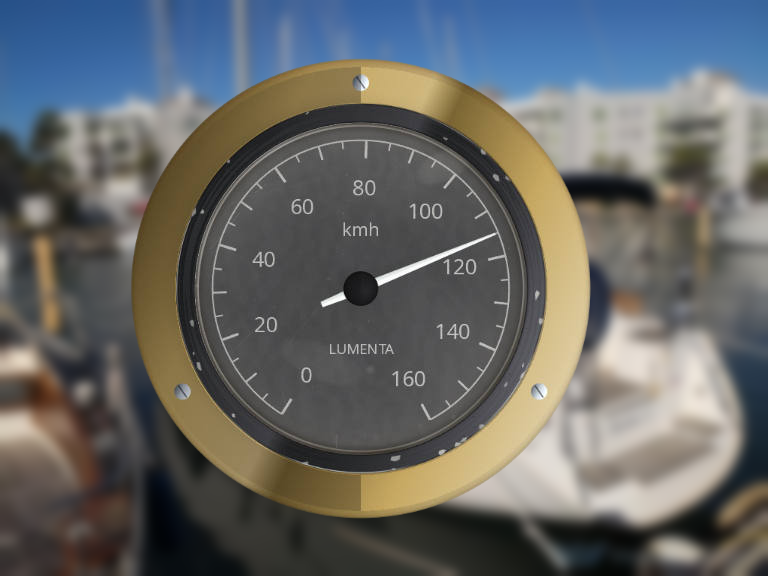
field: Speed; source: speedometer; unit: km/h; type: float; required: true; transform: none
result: 115 km/h
